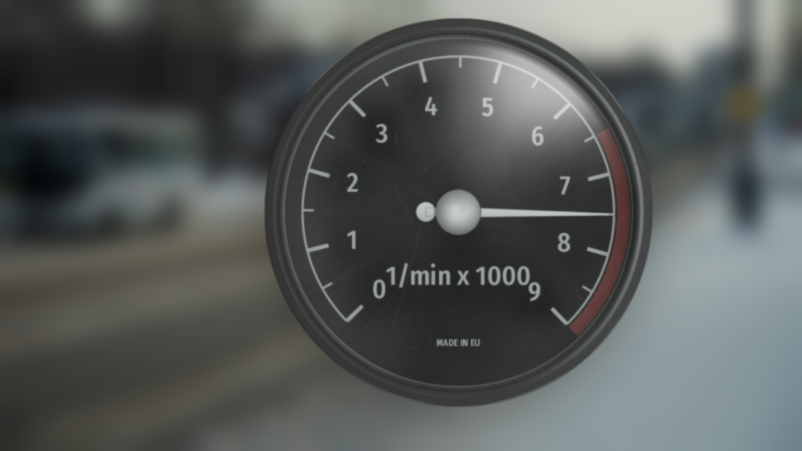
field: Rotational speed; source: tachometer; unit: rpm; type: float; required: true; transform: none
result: 7500 rpm
